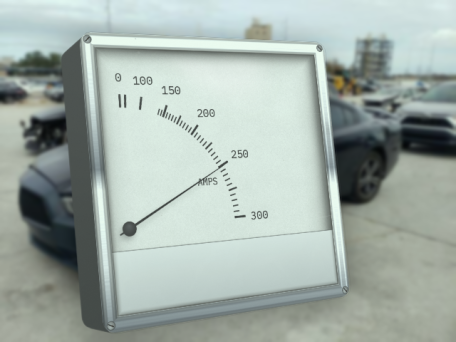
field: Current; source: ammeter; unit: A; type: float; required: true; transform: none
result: 250 A
